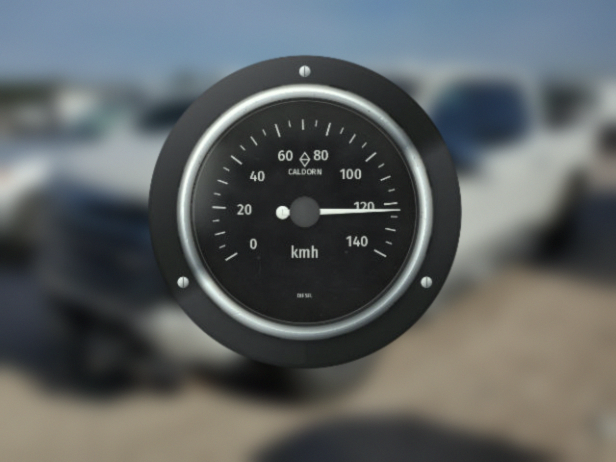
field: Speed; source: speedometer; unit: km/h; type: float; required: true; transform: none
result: 122.5 km/h
